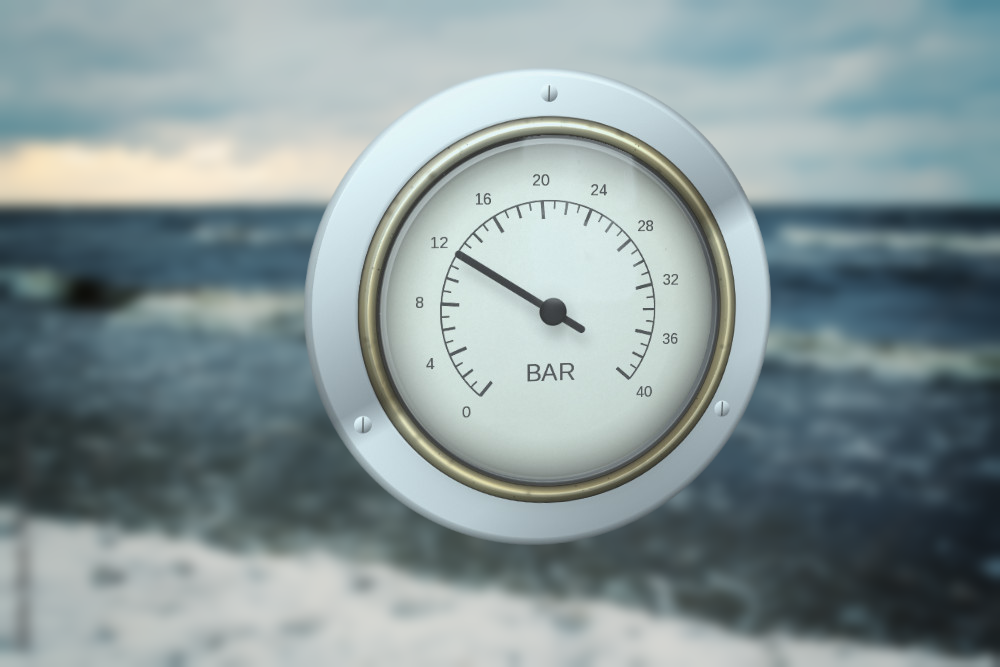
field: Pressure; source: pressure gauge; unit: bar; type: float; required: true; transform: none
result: 12 bar
